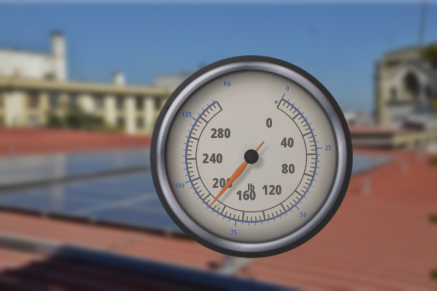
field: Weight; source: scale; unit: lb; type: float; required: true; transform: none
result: 192 lb
